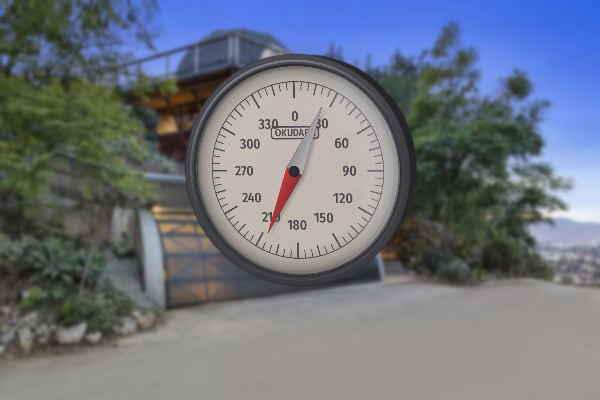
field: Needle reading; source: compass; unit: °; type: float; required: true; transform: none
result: 205 °
